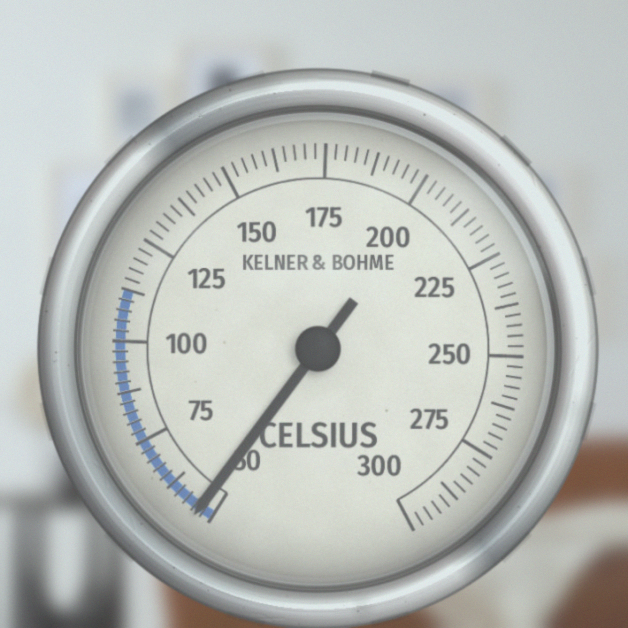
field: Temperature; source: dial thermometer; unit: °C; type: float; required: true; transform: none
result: 53.75 °C
